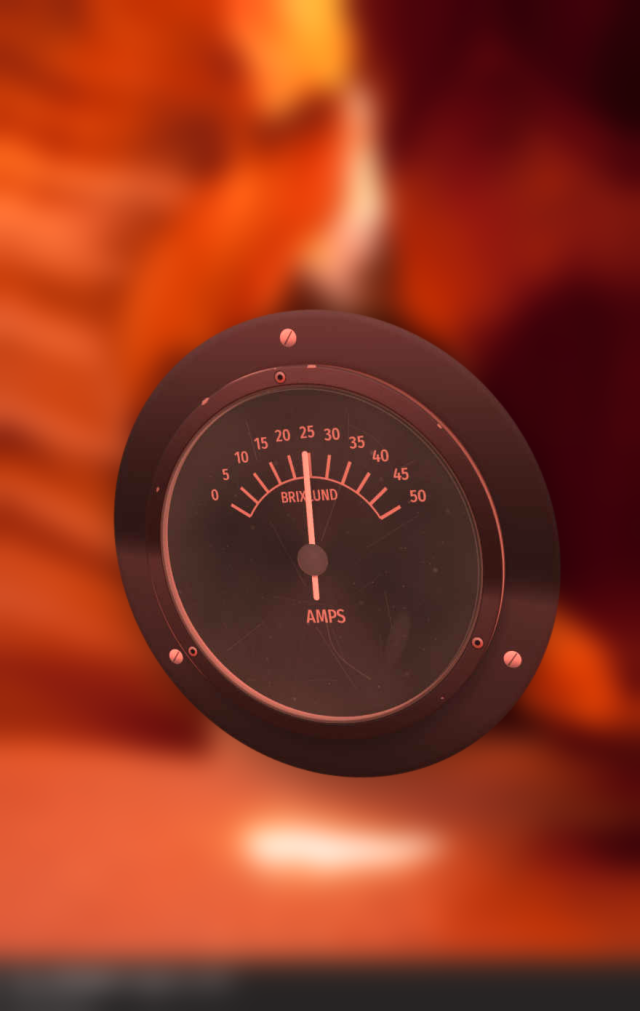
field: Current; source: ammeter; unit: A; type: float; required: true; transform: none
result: 25 A
